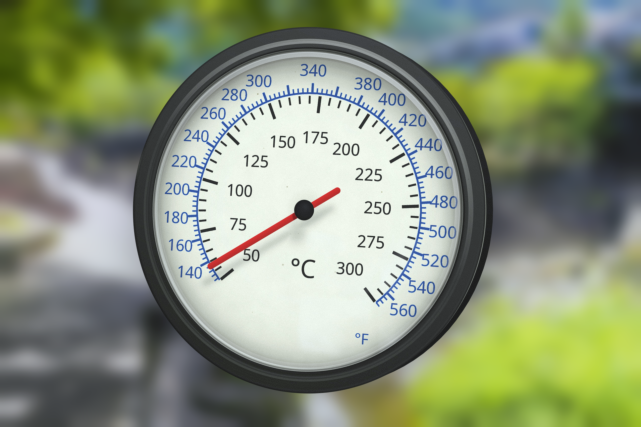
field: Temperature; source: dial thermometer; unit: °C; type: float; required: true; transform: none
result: 57.5 °C
